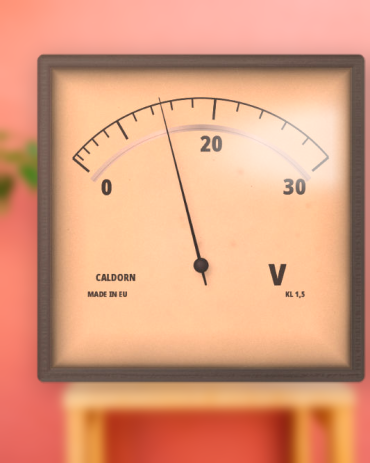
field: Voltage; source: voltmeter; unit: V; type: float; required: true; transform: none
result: 15 V
